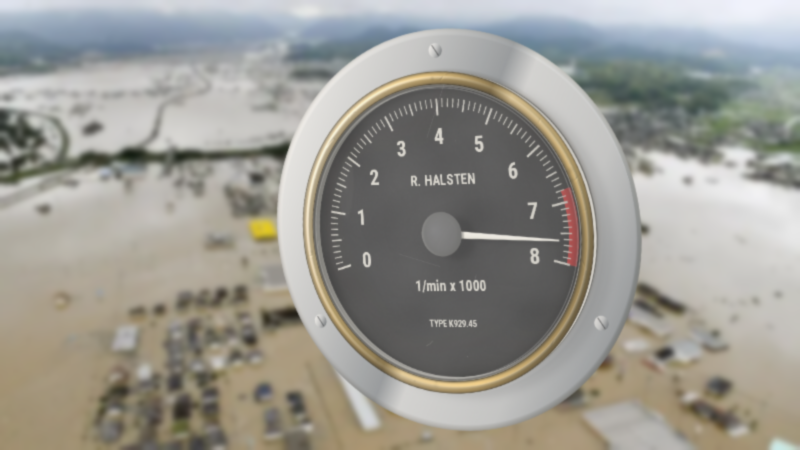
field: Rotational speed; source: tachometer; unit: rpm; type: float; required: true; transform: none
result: 7600 rpm
